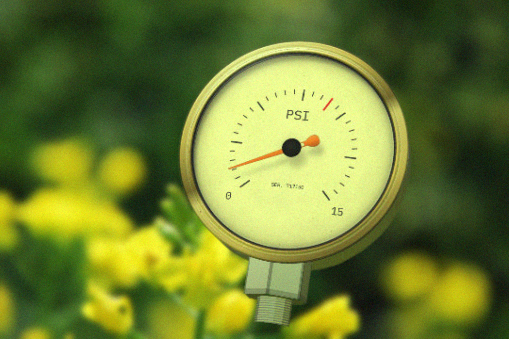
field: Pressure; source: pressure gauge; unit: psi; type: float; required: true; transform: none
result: 1 psi
